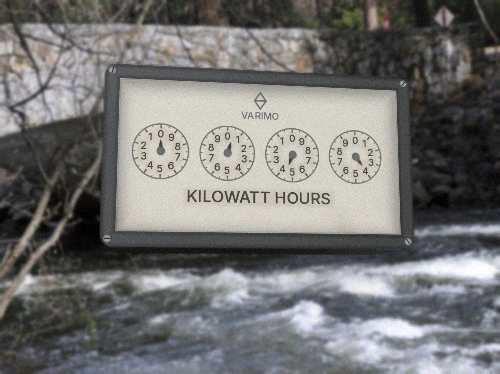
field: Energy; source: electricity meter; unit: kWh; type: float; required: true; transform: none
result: 44 kWh
